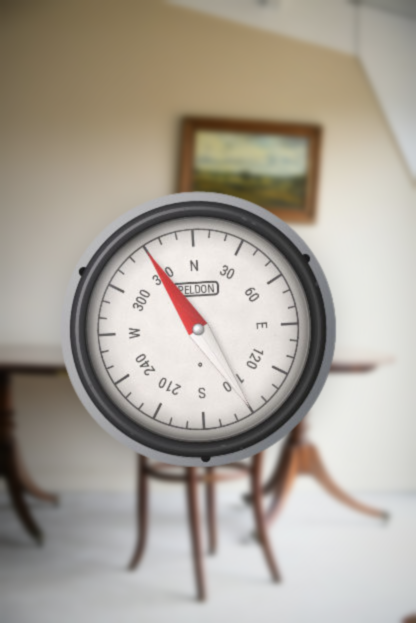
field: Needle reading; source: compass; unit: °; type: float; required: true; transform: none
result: 330 °
